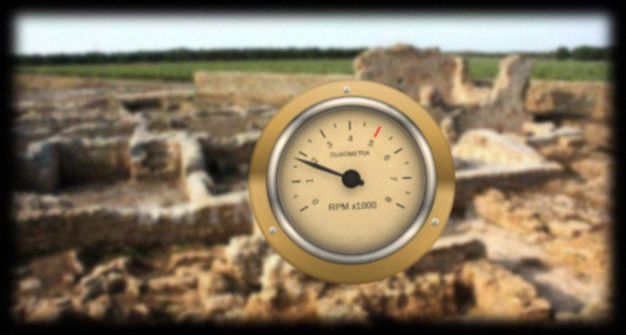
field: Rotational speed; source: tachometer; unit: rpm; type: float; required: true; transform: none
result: 1750 rpm
